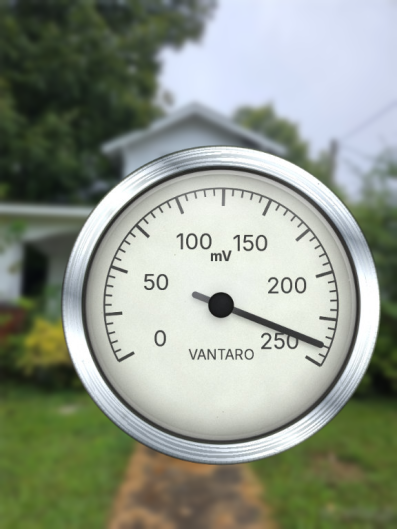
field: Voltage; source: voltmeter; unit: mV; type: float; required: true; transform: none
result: 240 mV
